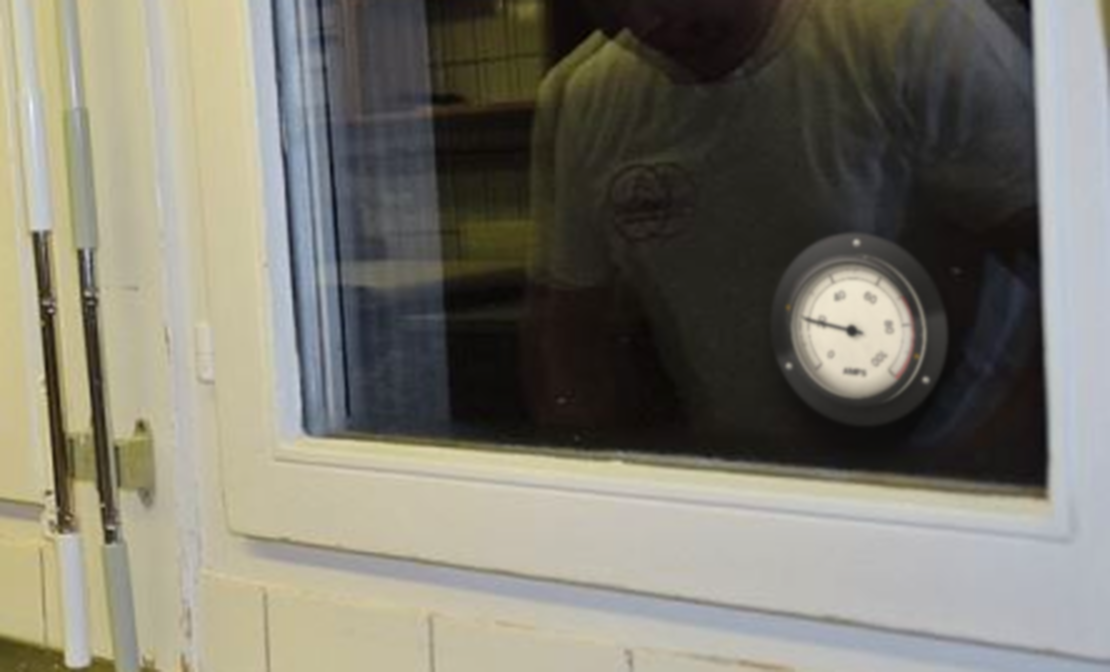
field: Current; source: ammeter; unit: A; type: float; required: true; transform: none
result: 20 A
